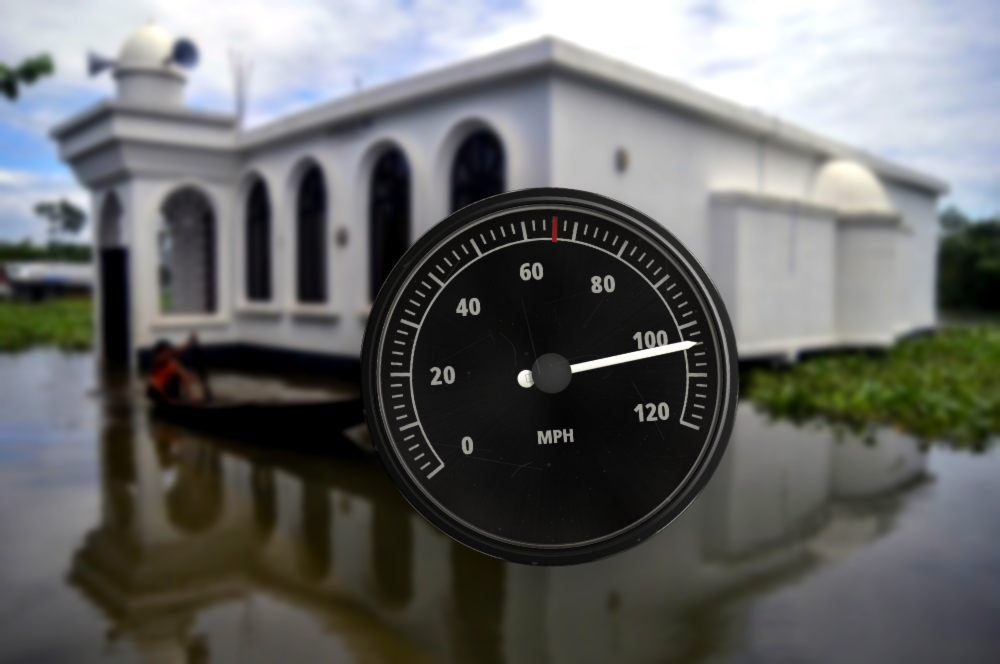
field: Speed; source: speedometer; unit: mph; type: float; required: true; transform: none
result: 104 mph
